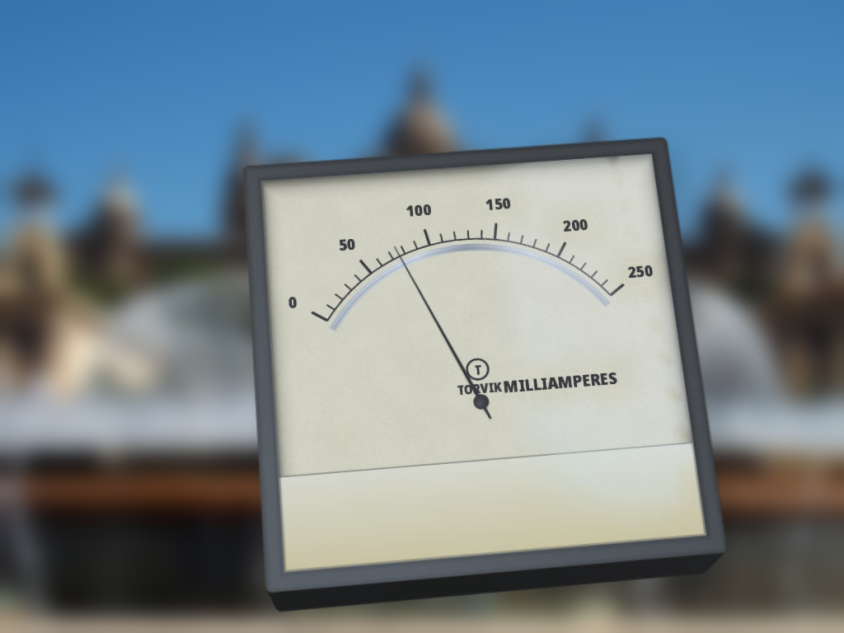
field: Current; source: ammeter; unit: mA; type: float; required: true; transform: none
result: 75 mA
